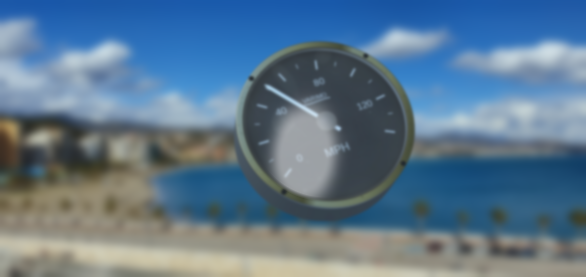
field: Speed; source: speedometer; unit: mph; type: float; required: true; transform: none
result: 50 mph
